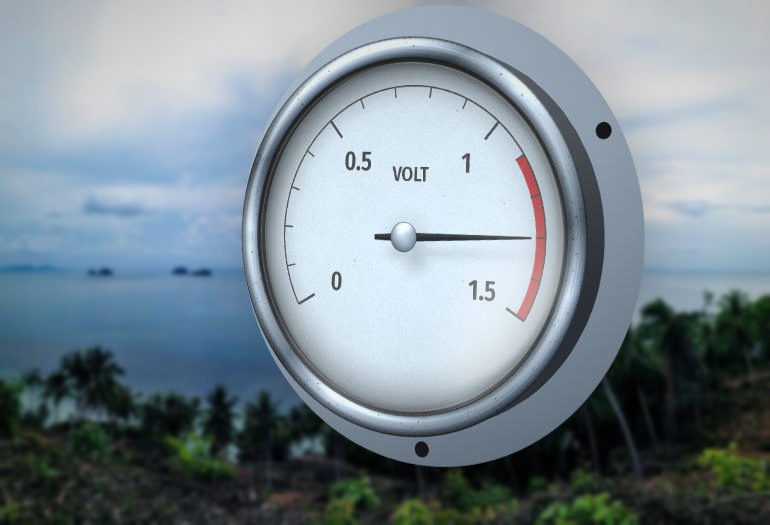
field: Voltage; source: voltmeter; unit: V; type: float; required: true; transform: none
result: 1.3 V
